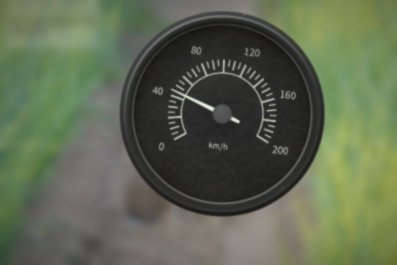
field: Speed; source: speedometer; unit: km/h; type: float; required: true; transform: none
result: 45 km/h
